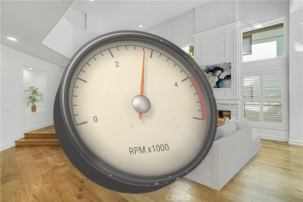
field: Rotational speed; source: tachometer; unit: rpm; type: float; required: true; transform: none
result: 2800 rpm
